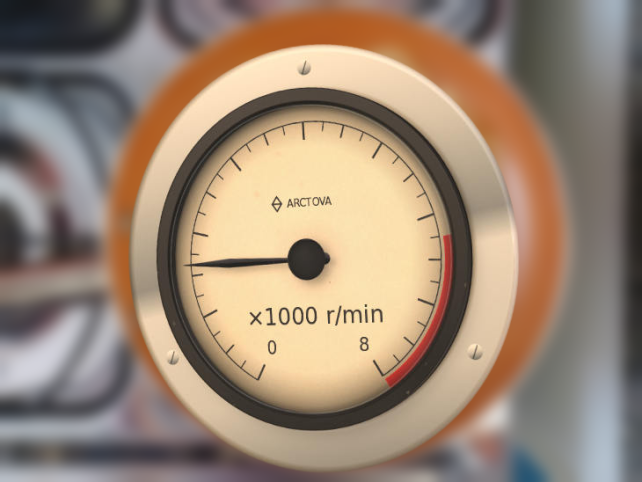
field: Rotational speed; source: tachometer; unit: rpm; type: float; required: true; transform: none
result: 1625 rpm
